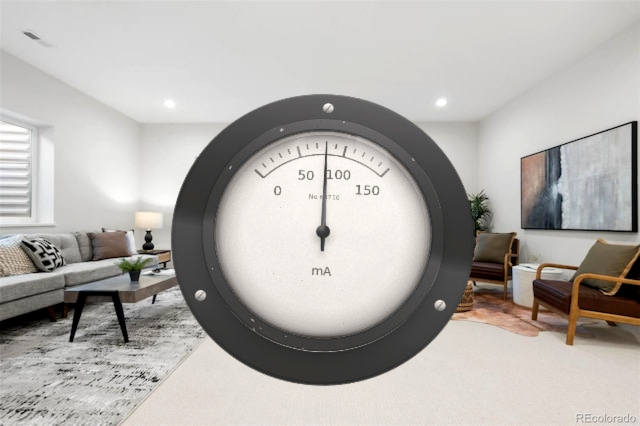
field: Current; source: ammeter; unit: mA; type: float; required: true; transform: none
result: 80 mA
